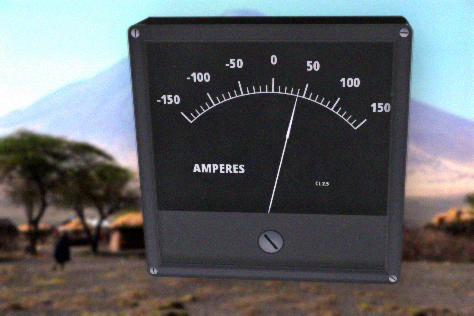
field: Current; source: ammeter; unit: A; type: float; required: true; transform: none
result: 40 A
